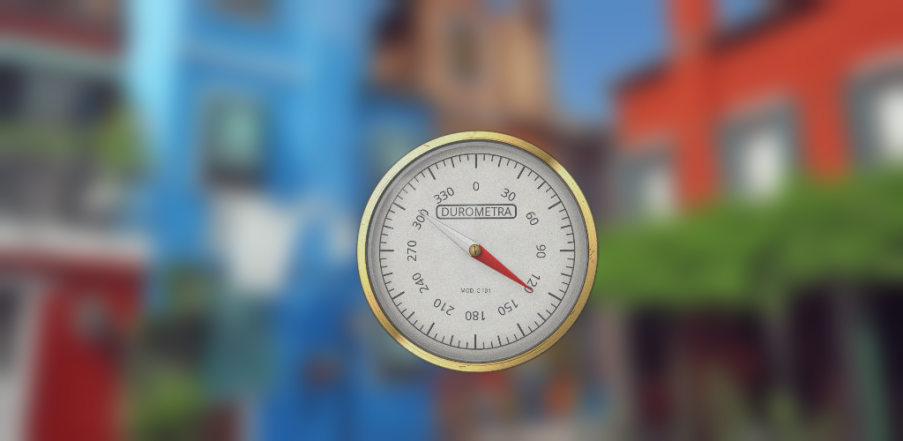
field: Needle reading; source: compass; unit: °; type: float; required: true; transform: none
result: 125 °
